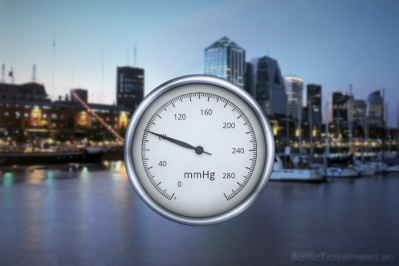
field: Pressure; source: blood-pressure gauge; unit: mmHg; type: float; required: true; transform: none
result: 80 mmHg
